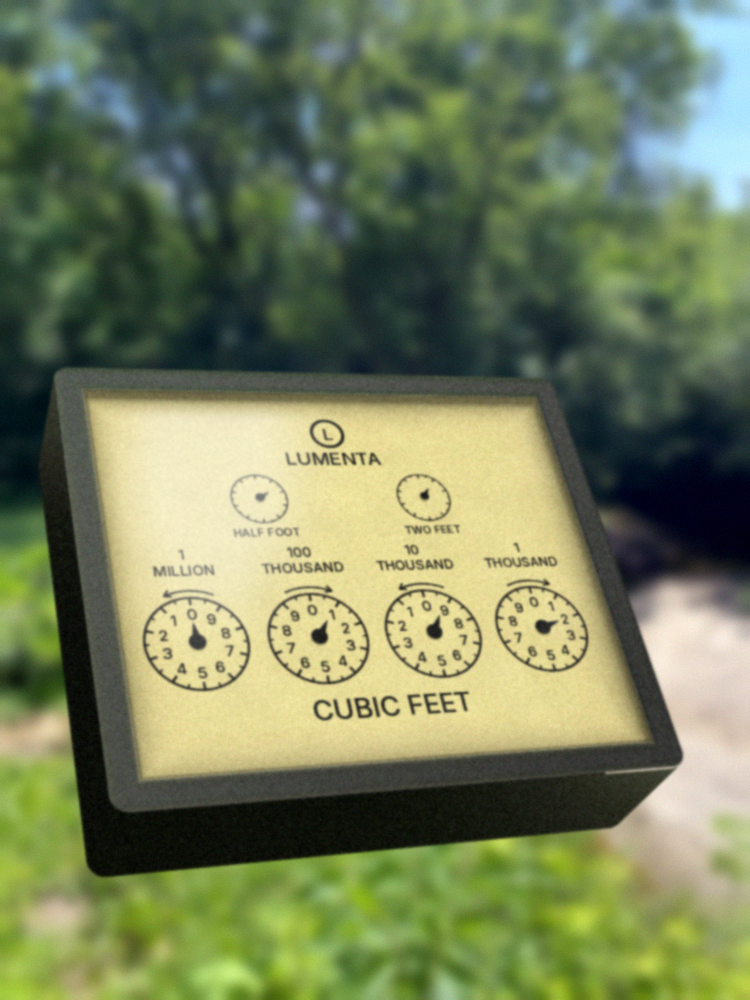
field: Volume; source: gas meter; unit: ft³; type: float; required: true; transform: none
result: 9200 ft³
